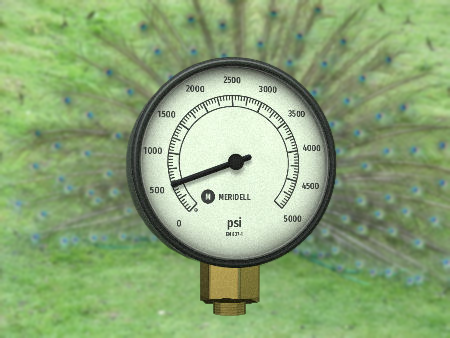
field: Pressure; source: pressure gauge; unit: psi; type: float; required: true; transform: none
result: 500 psi
